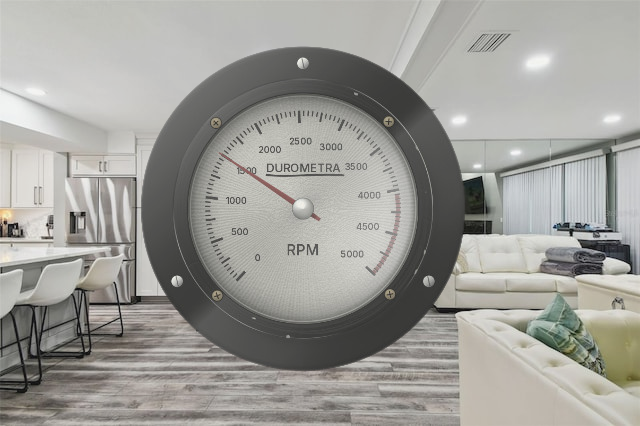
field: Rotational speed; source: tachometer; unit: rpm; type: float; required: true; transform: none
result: 1500 rpm
